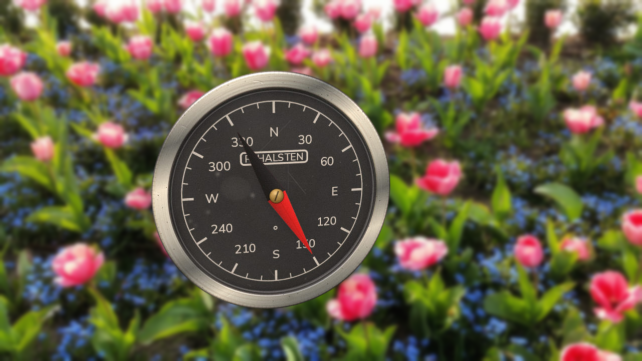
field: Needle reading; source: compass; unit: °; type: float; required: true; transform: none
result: 150 °
